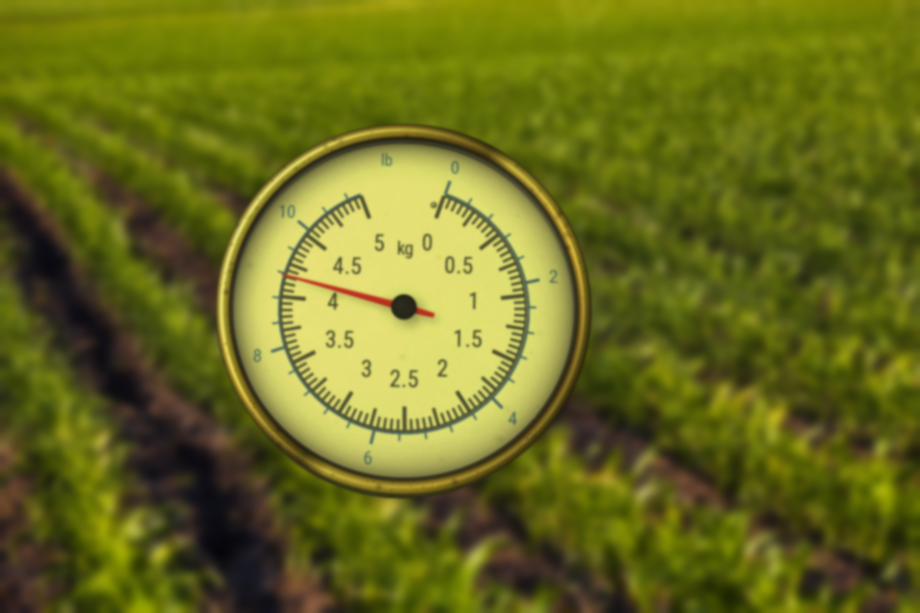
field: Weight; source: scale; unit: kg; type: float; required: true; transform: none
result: 4.15 kg
